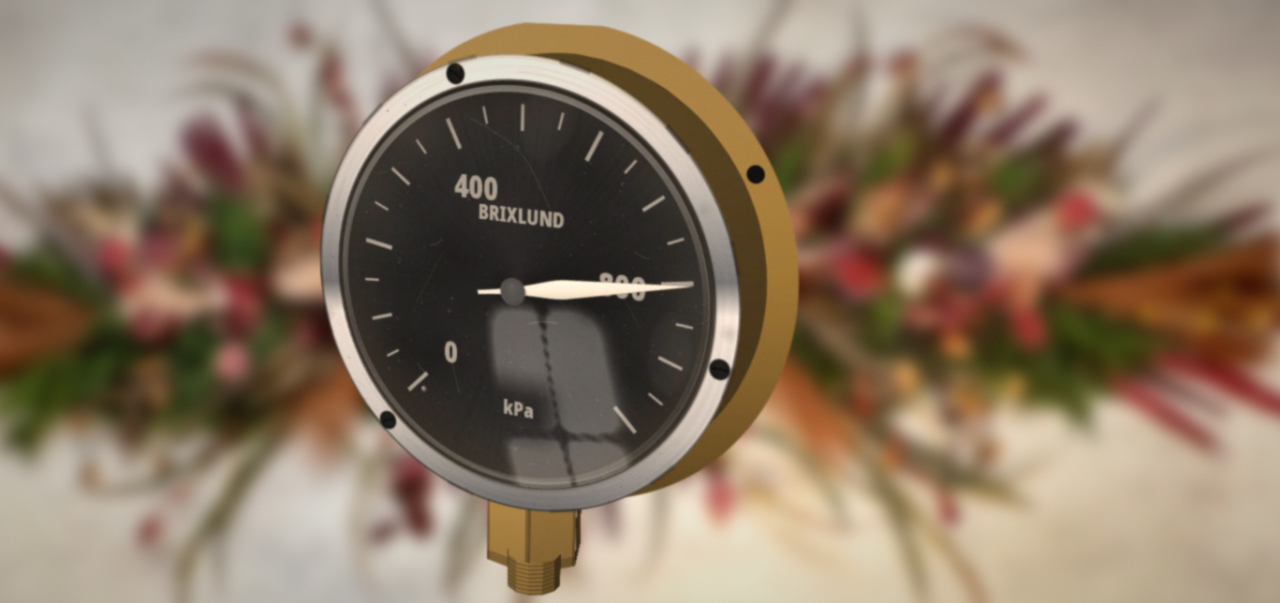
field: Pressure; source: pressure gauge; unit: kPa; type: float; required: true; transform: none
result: 800 kPa
